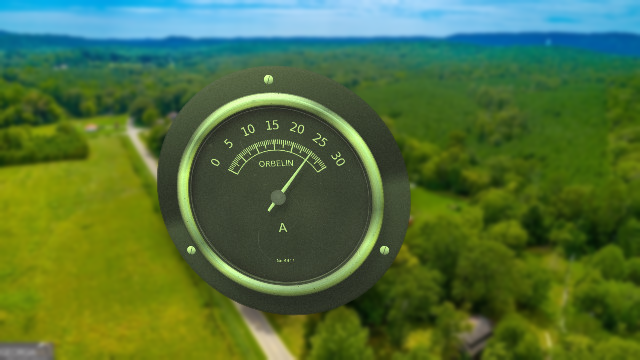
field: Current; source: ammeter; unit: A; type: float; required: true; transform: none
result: 25 A
